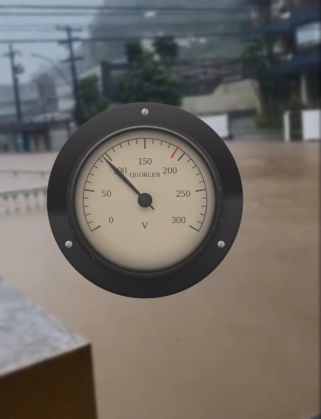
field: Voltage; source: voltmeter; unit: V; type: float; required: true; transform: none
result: 95 V
